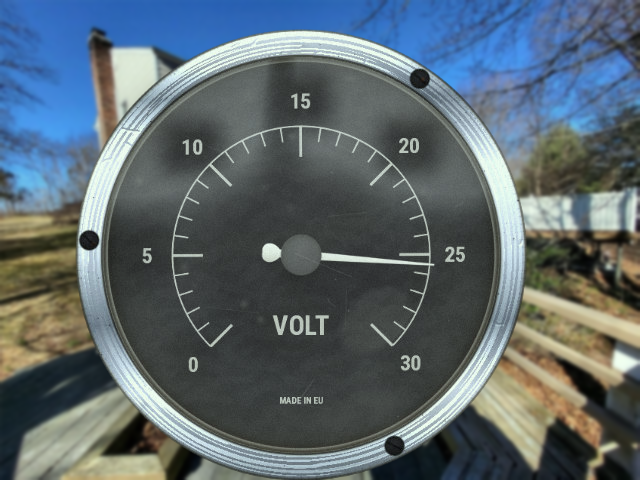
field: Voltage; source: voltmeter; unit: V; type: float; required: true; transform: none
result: 25.5 V
